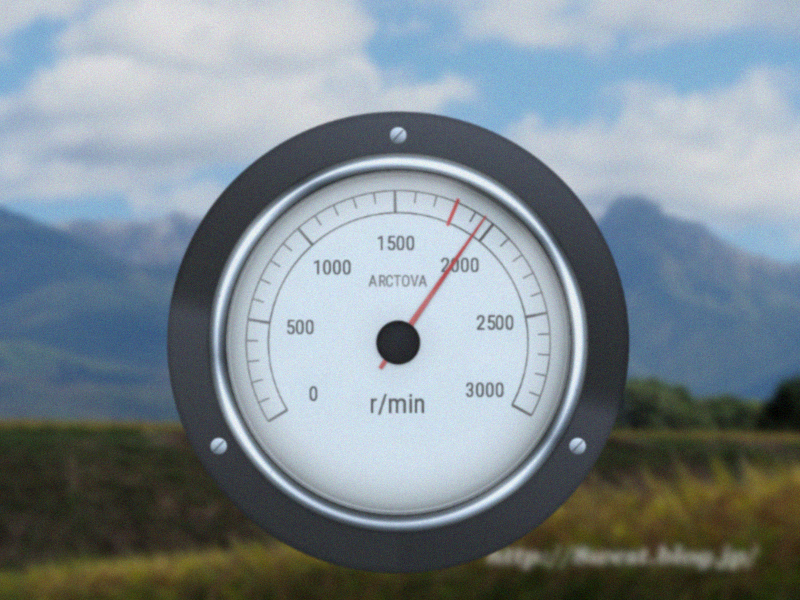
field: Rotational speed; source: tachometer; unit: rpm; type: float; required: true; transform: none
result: 1950 rpm
